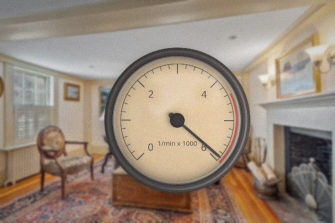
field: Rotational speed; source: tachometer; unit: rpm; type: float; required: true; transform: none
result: 5900 rpm
